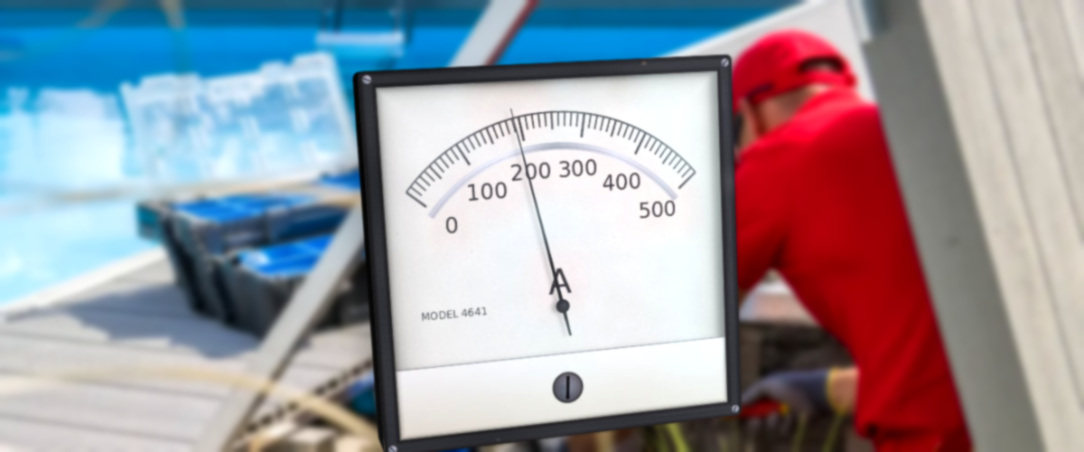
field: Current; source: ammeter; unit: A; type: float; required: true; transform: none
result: 190 A
